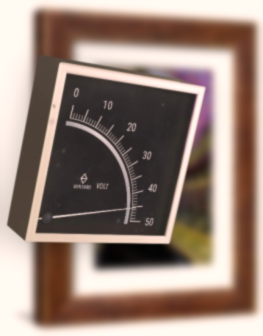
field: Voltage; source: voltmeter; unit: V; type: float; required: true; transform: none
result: 45 V
